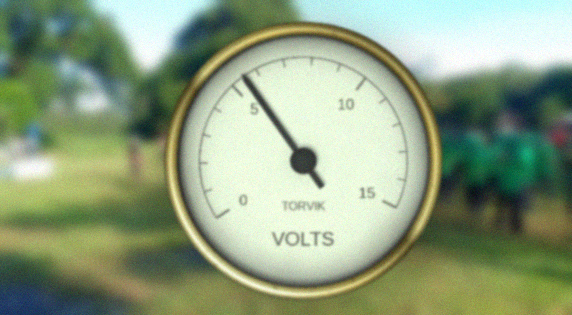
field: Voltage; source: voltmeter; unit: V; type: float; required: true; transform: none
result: 5.5 V
